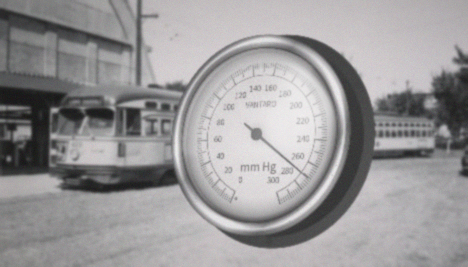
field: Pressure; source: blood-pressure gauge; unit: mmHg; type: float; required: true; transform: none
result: 270 mmHg
